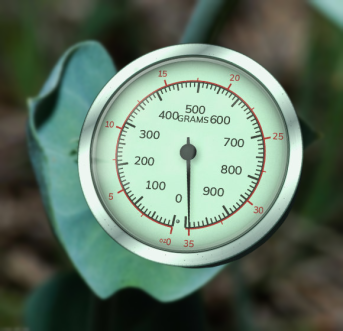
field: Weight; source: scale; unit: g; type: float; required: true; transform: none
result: 990 g
